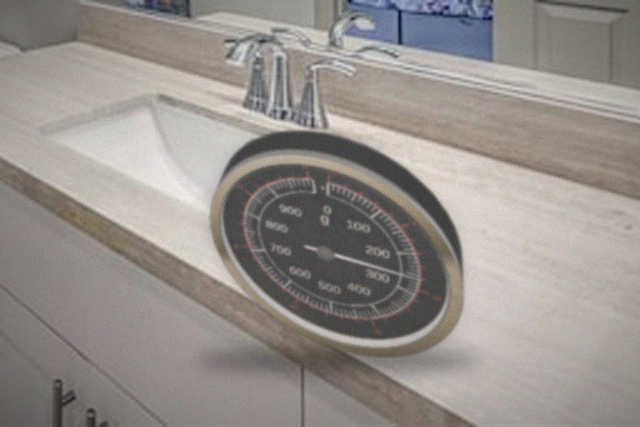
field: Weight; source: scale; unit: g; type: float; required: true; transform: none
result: 250 g
